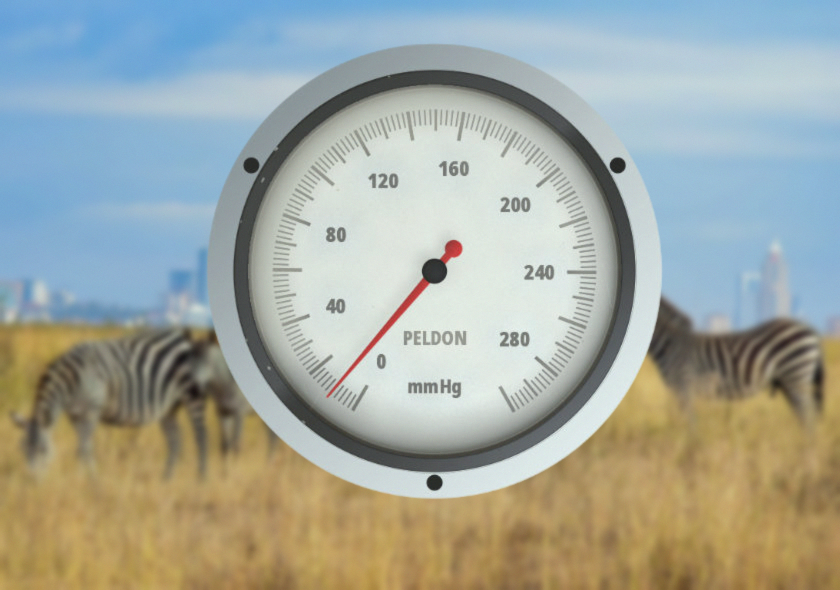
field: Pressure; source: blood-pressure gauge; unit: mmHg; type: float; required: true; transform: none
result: 10 mmHg
